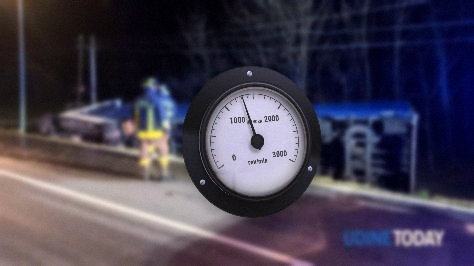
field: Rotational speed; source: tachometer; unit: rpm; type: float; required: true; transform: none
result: 1300 rpm
